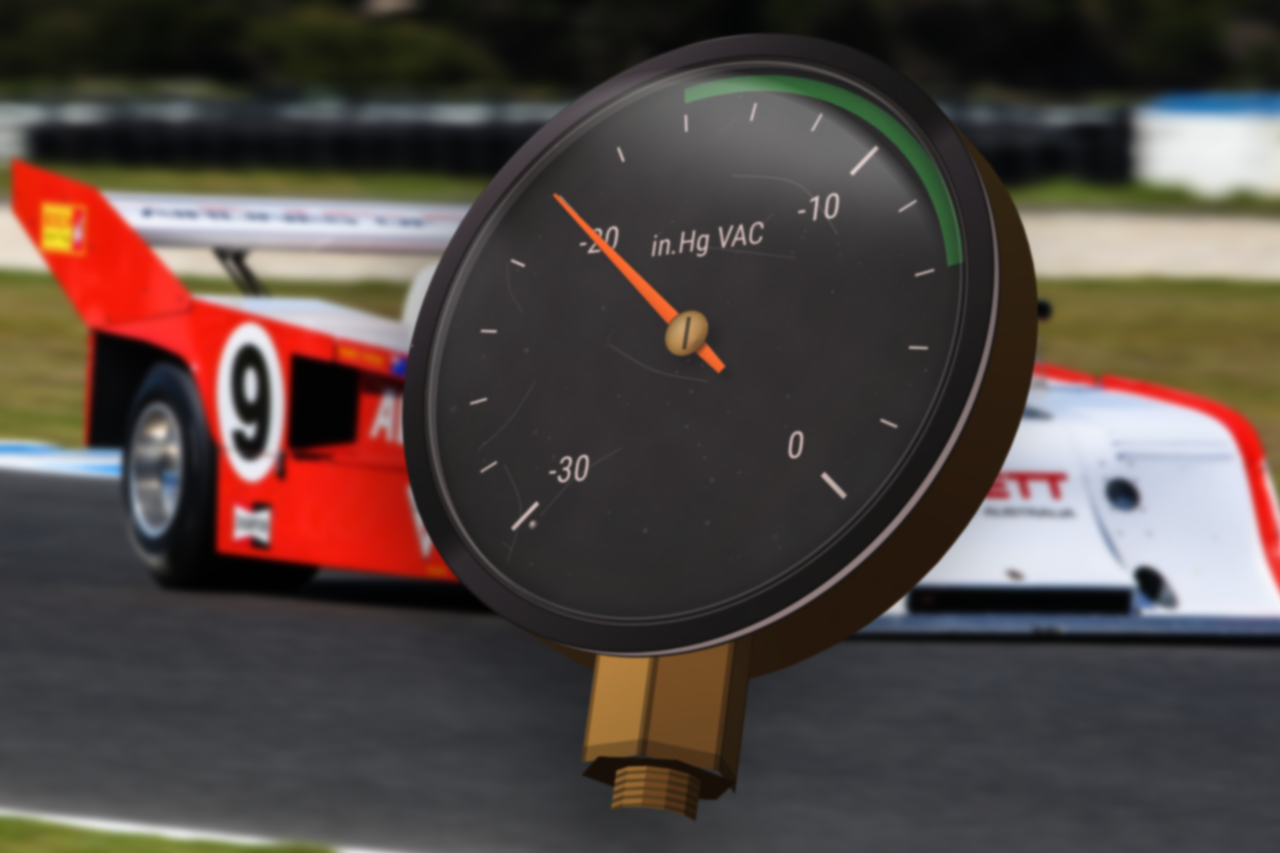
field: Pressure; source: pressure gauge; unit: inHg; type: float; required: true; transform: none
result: -20 inHg
